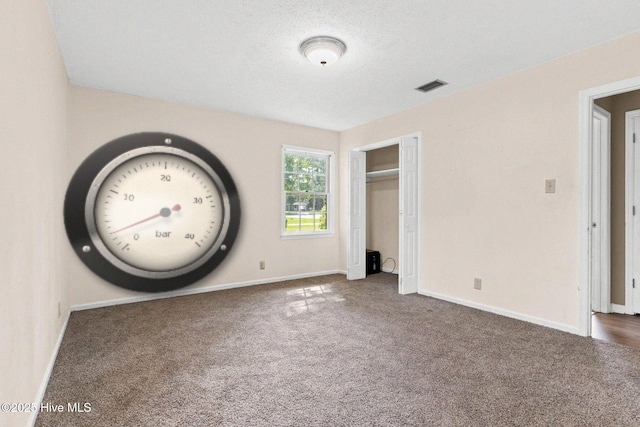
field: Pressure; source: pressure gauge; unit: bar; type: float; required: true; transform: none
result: 3 bar
